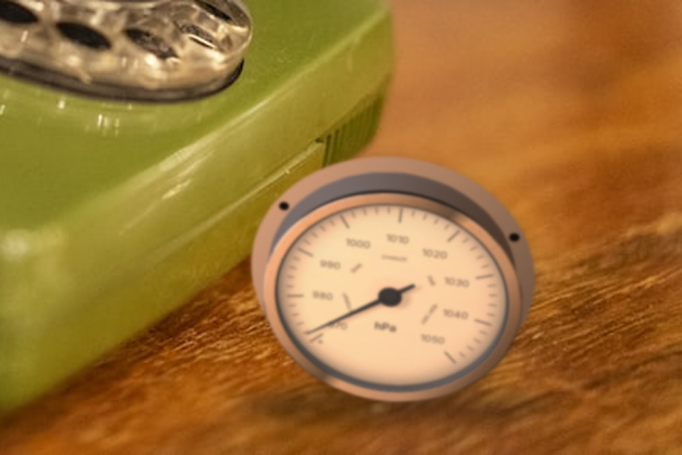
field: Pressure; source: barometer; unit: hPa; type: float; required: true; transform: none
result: 972 hPa
